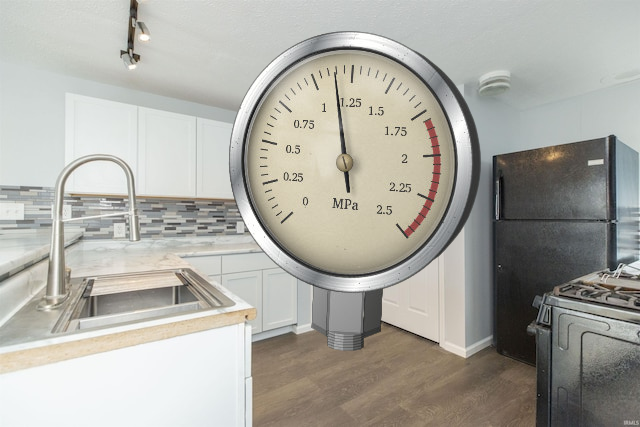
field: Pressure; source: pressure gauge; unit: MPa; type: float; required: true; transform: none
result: 1.15 MPa
